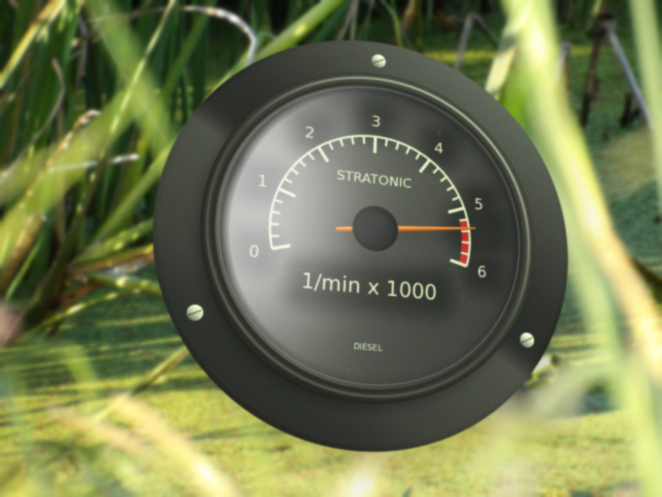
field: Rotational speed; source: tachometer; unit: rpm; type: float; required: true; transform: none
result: 5400 rpm
